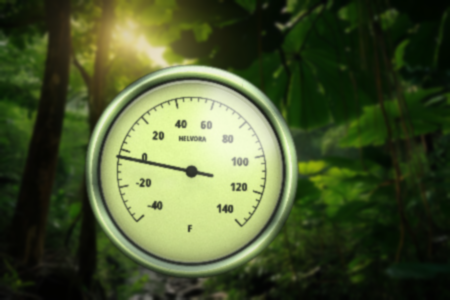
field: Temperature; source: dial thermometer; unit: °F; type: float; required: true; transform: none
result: -4 °F
